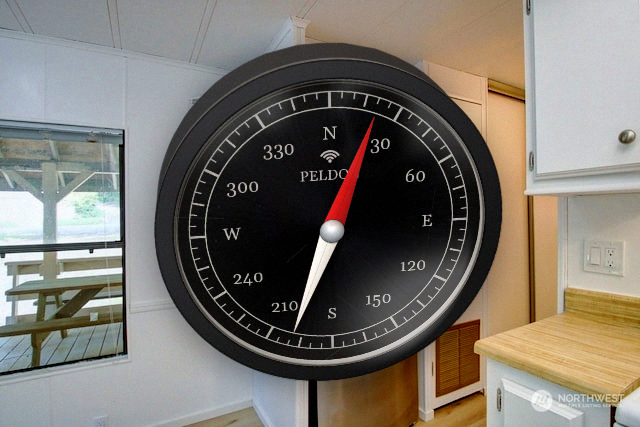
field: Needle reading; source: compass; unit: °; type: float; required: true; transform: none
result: 20 °
